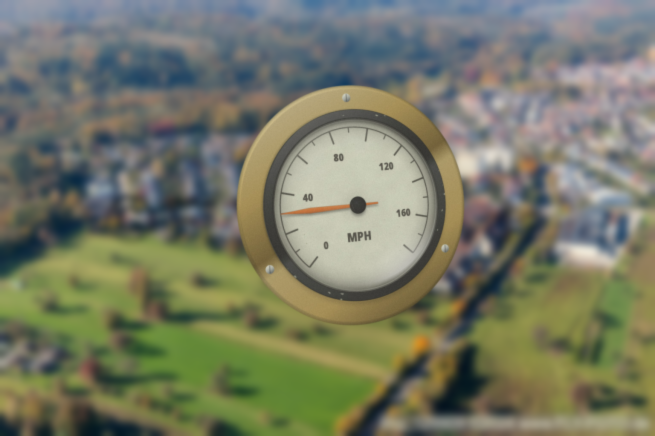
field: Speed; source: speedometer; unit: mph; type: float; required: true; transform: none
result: 30 mph
